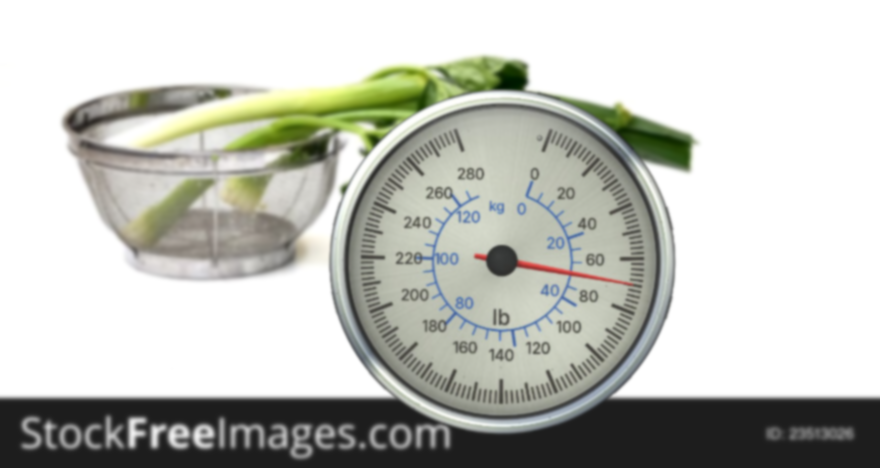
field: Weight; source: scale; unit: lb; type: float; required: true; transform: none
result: 70 lb
